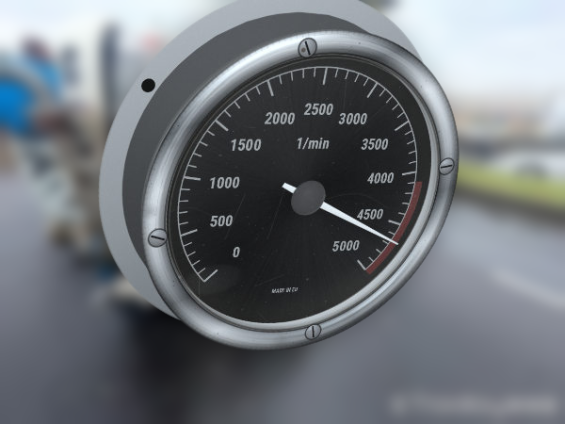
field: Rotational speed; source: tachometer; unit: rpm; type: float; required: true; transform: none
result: 4650 rpm
